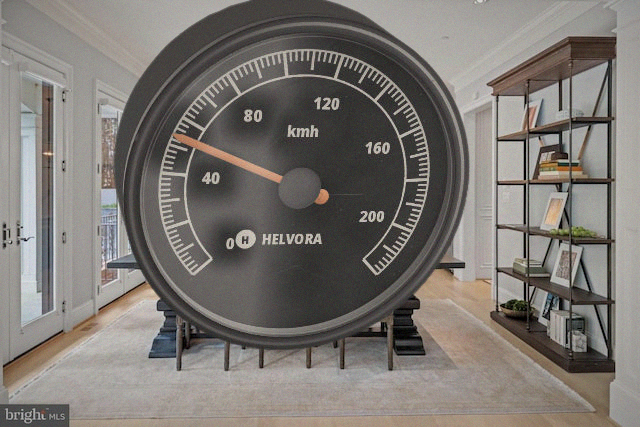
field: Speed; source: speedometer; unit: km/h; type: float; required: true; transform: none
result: 54 km/h
